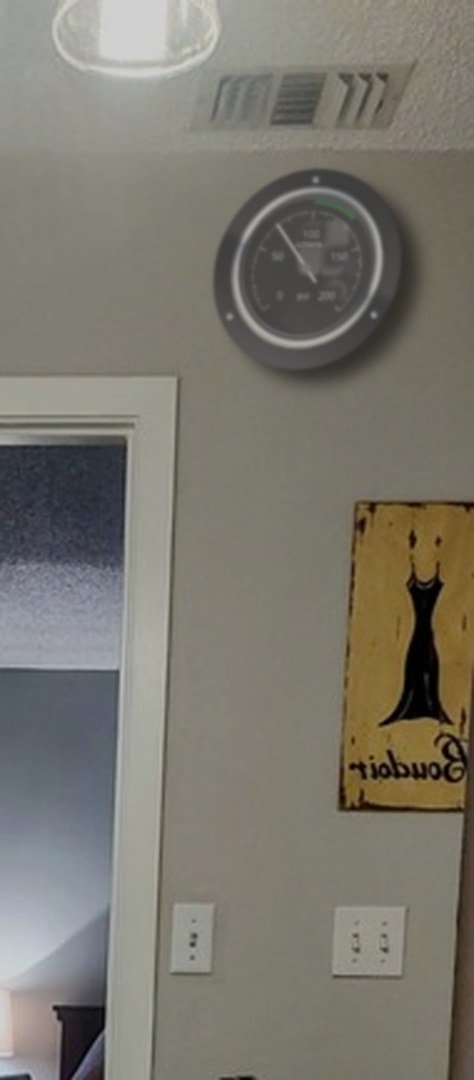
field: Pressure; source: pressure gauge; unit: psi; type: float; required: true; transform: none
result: 70 psi
